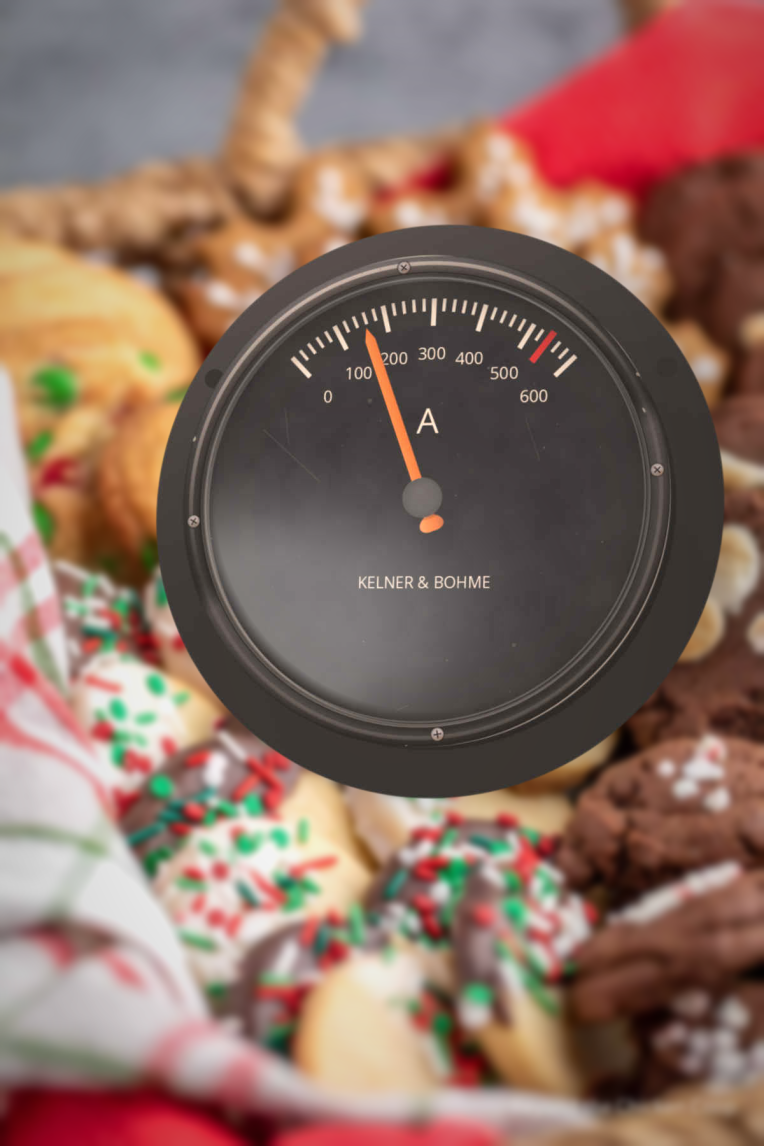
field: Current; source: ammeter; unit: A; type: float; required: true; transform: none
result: 160 A
